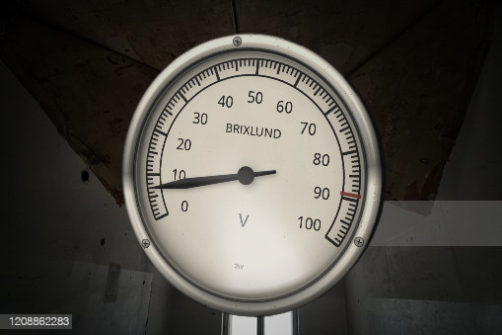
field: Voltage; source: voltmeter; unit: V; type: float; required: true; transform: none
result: 7 V
